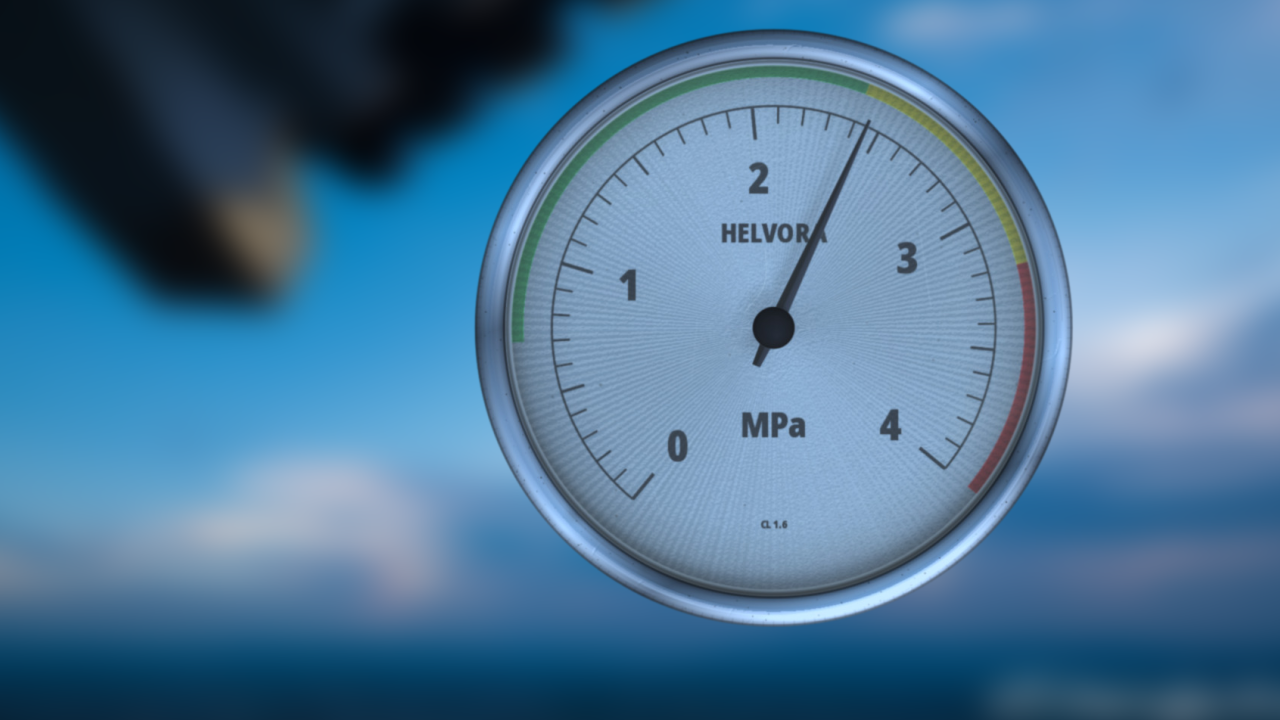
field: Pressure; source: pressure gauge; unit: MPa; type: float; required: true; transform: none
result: 2.45 MPa
